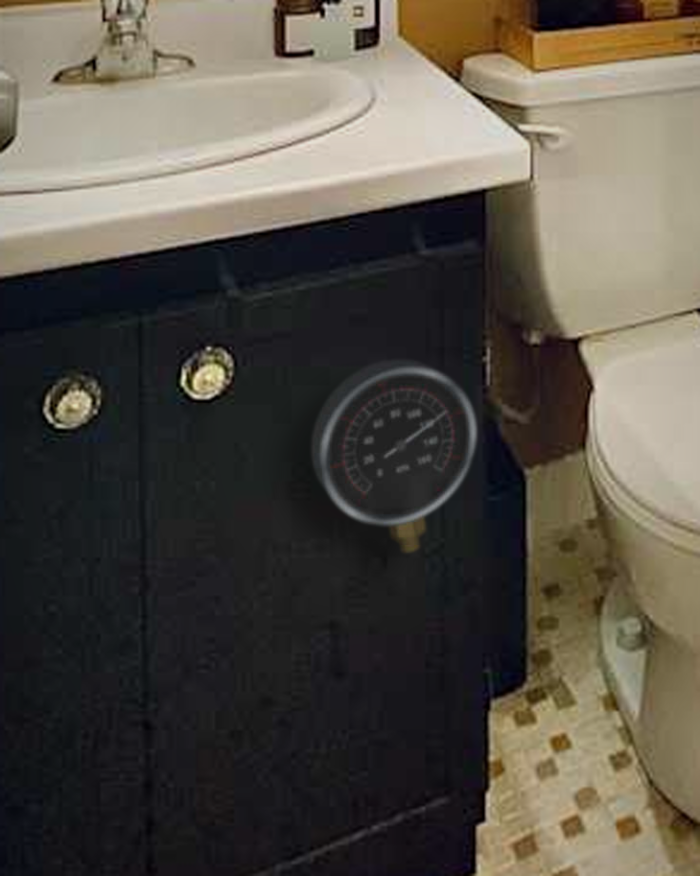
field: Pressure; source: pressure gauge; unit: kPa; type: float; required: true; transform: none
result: 120 kPa
